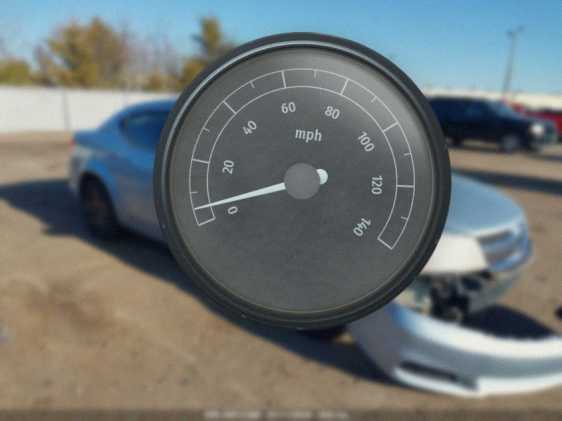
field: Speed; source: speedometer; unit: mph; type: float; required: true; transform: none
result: 5 mph
